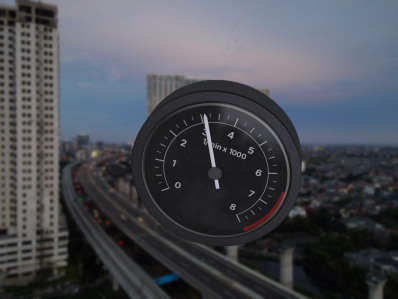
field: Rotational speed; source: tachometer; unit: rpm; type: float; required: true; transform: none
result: 3125 rpm
